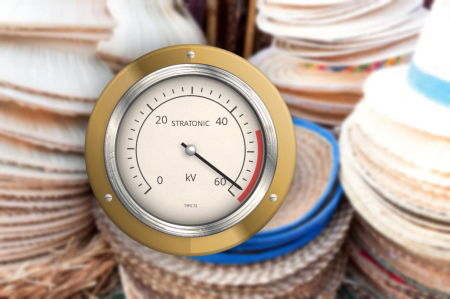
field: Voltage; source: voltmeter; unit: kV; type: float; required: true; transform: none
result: 58 kV
